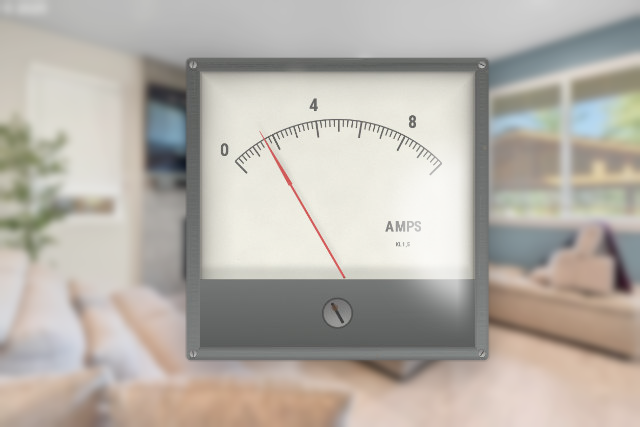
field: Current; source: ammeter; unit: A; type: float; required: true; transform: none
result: 1.6 A
